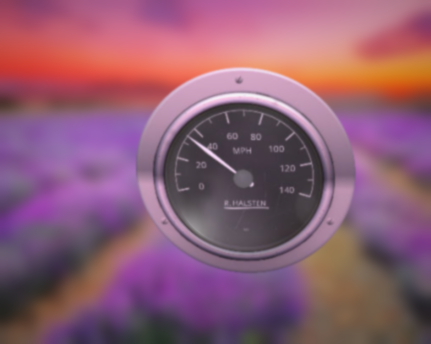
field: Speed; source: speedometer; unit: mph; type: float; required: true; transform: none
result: 35 mph
